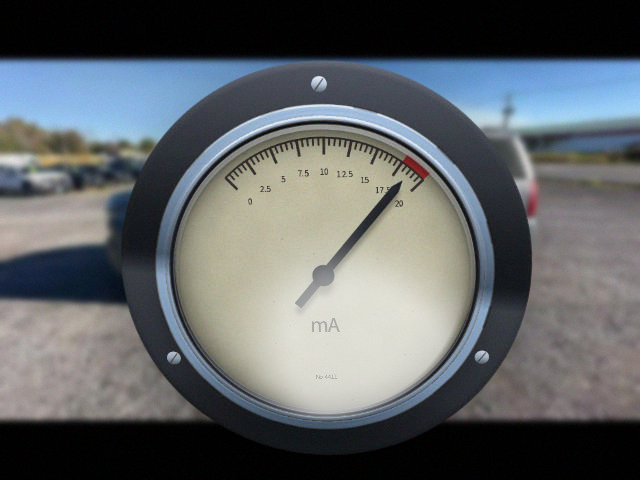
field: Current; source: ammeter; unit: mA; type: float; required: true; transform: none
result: 18.5 mA
